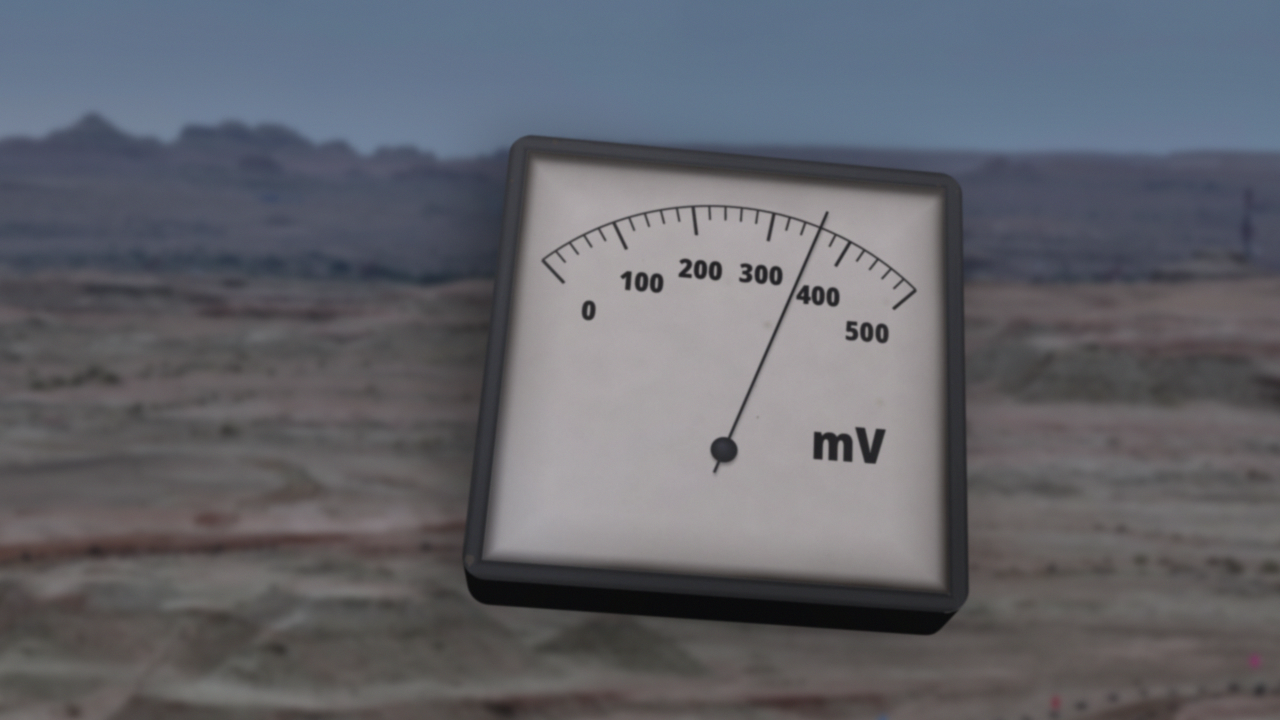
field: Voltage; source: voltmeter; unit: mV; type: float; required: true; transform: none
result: 360 mV
